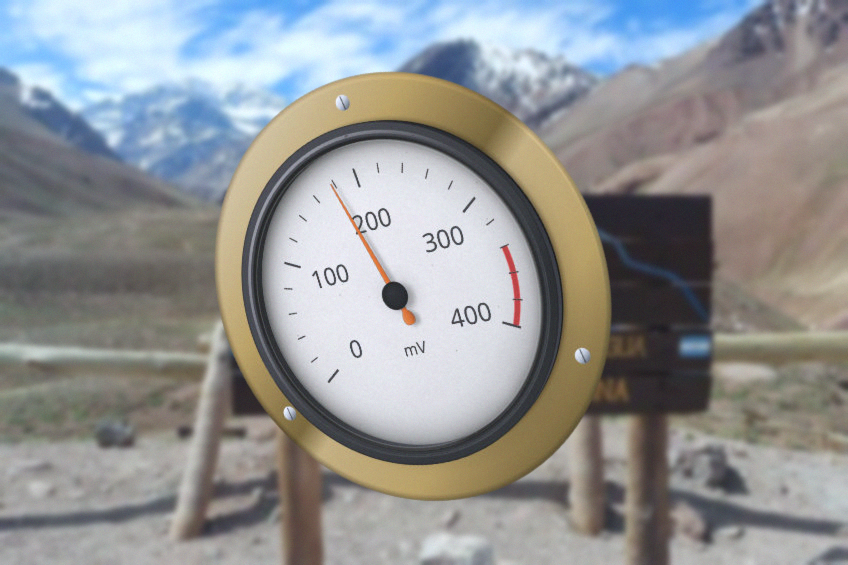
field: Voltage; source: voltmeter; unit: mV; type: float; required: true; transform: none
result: 180 mV
